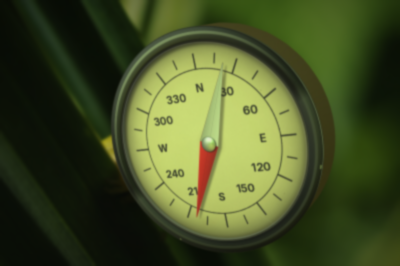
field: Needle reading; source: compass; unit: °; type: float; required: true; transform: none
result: 202.5 °
